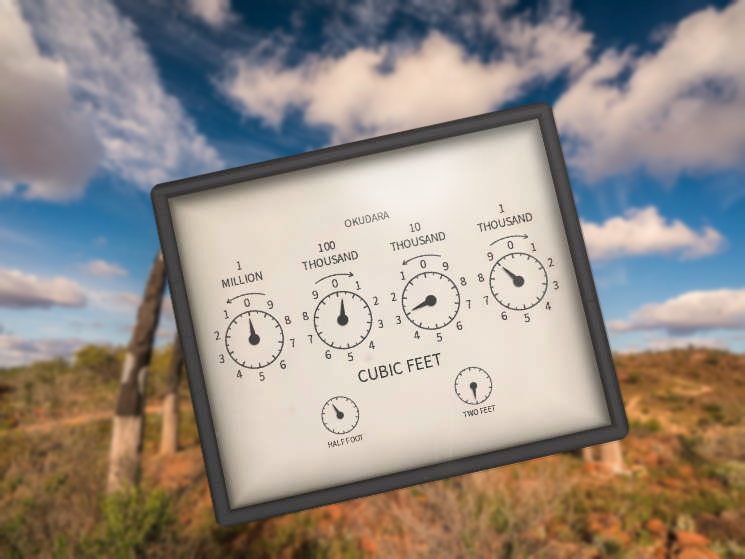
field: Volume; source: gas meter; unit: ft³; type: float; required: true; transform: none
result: 2900 ft³
